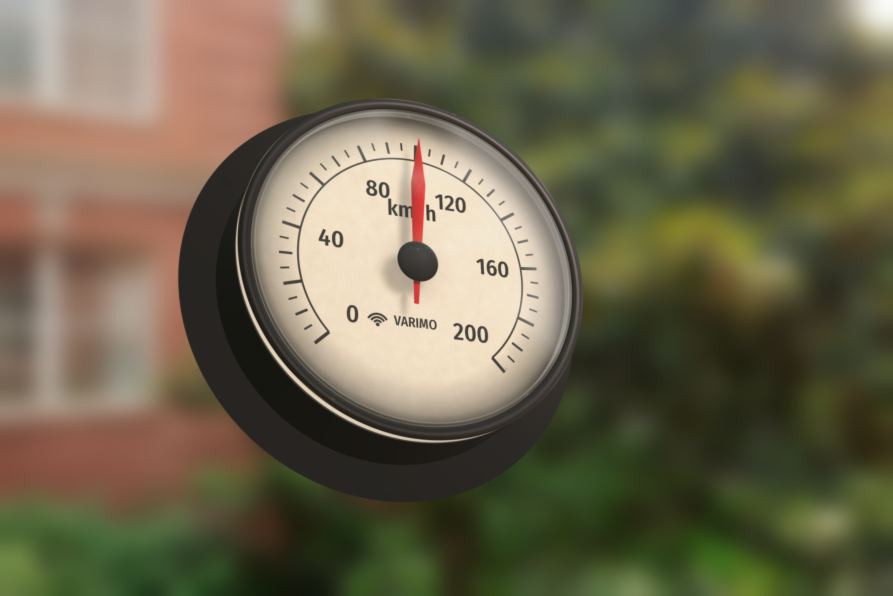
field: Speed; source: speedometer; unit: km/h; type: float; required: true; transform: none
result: 100 km/h
